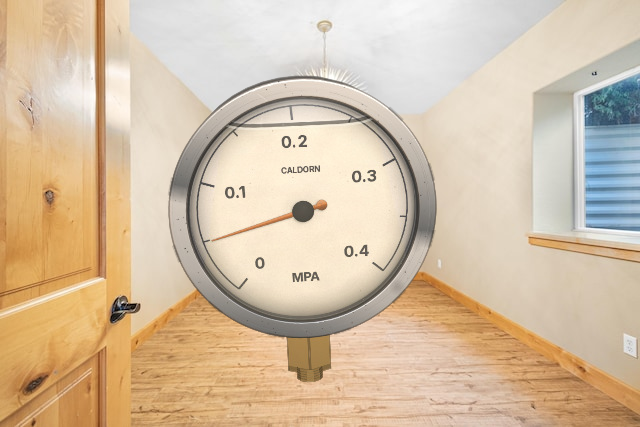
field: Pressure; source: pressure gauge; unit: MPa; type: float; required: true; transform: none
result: 0.05 MPa
